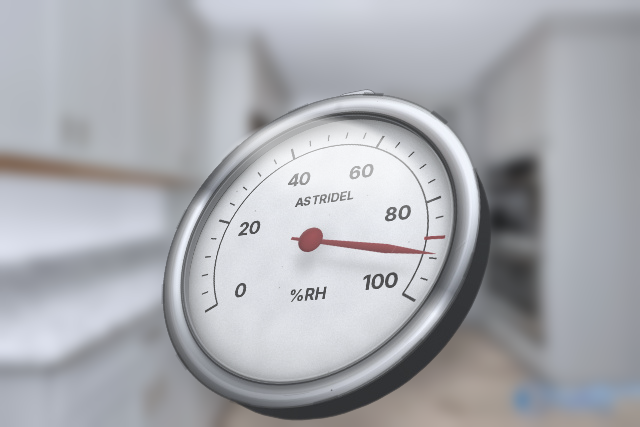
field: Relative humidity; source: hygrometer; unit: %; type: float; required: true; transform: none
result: 92 %
